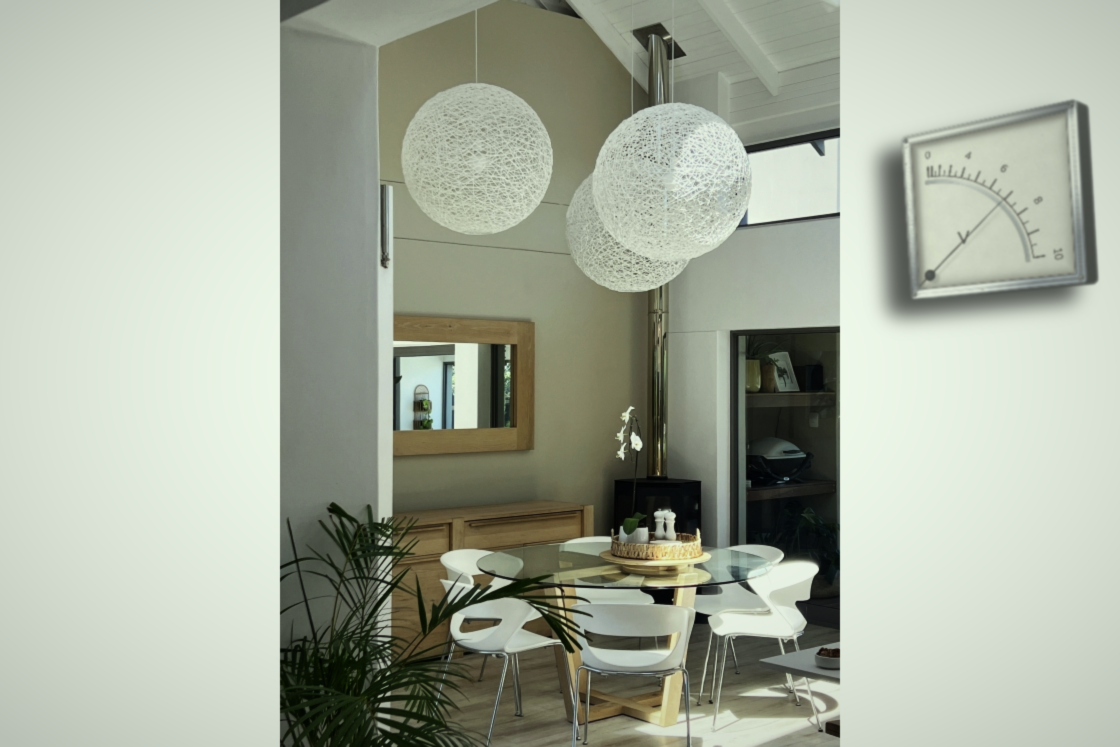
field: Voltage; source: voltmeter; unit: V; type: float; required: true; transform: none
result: 7 V
